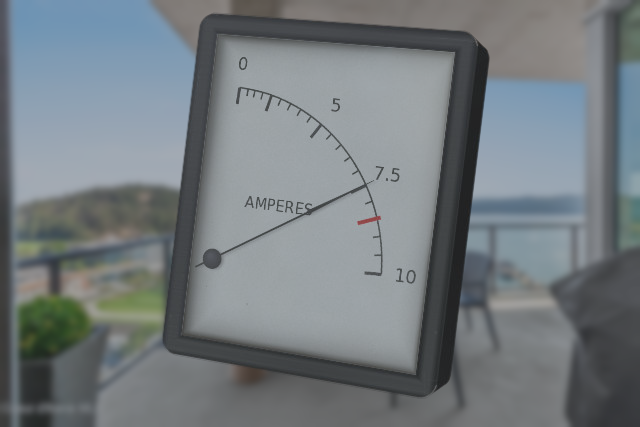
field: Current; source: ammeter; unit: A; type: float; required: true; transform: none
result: 7.5 A
